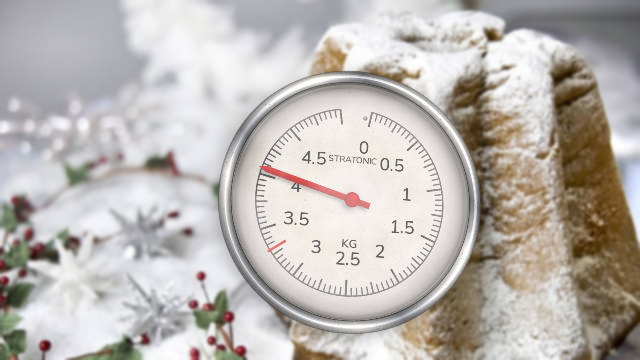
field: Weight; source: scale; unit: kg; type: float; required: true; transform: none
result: 4.05 kg
